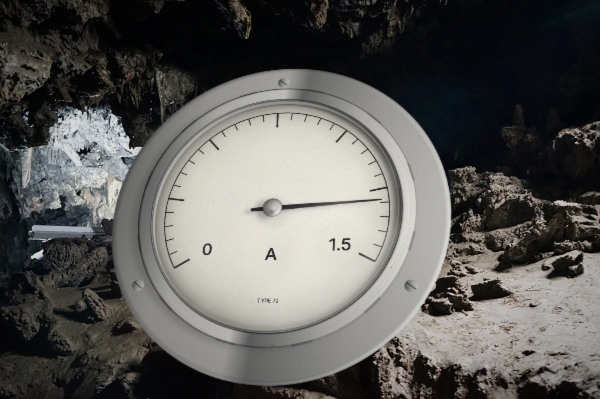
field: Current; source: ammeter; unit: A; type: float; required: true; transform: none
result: 1.3 A
